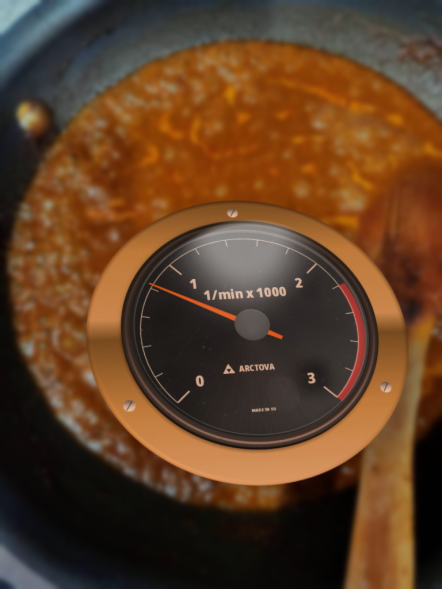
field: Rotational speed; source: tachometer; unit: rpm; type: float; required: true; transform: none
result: 800 rpm
